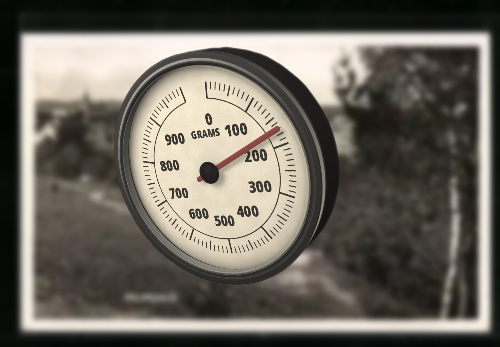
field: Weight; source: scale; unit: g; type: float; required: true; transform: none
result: 170 g
